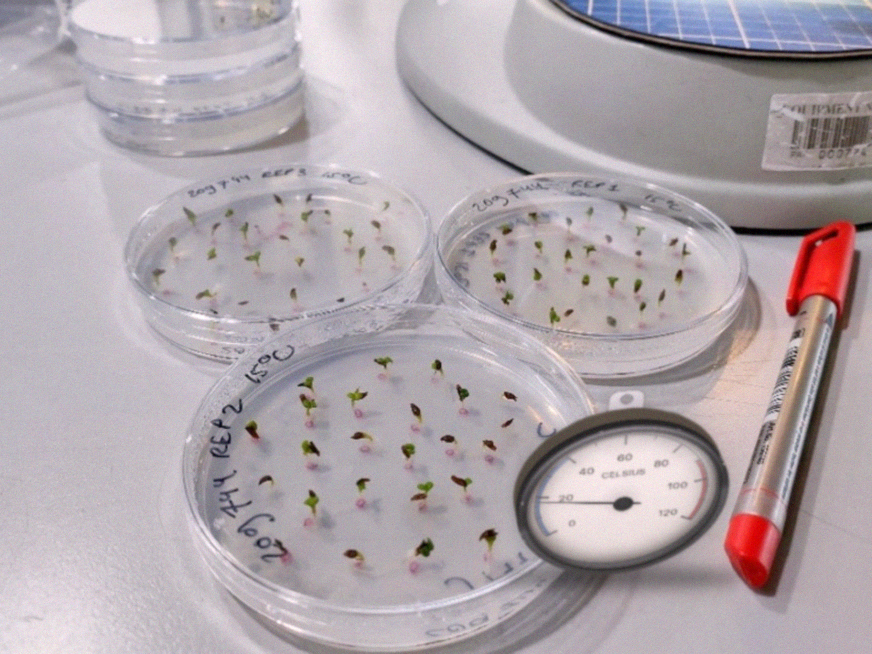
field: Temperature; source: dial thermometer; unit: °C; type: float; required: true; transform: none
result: 20 °C
